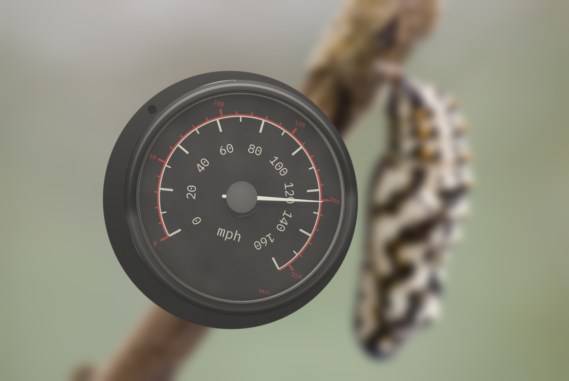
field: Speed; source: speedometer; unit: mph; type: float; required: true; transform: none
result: 125 mph
